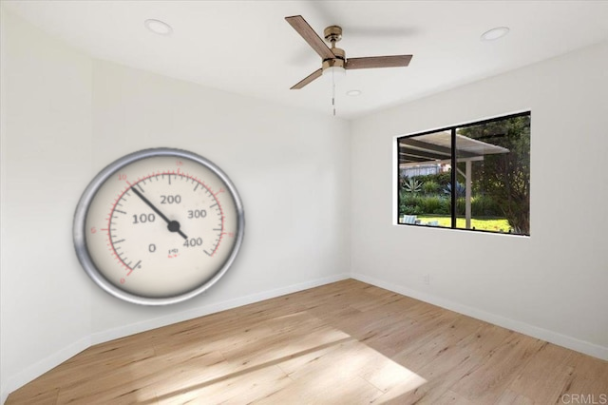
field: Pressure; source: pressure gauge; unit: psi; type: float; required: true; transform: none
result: 140 psi
